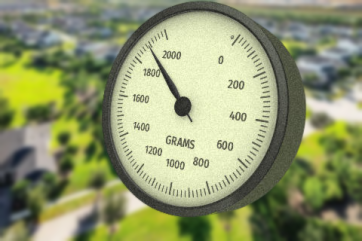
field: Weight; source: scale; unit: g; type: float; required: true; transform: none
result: 1900 g
